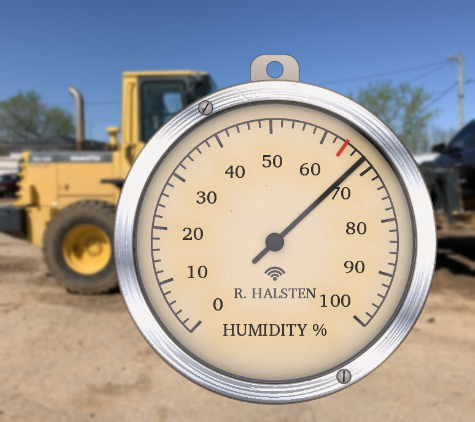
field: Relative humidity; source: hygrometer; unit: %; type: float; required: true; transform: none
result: 68 %
